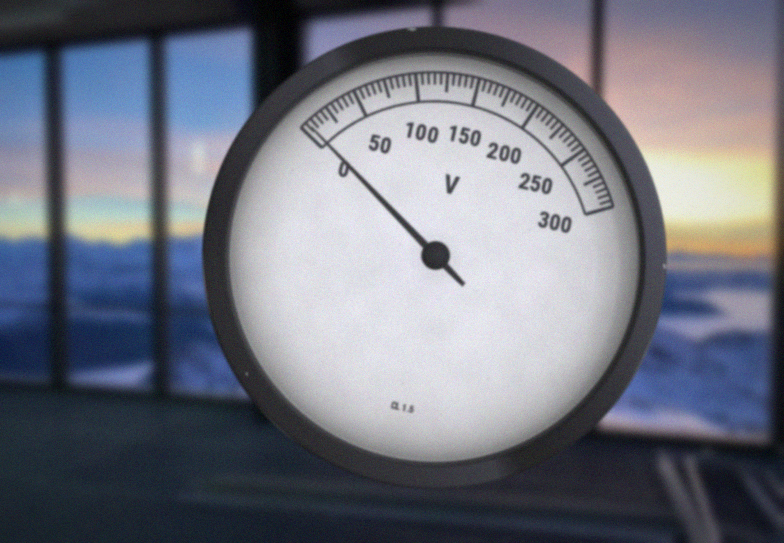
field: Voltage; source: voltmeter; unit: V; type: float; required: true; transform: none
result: 5 V
